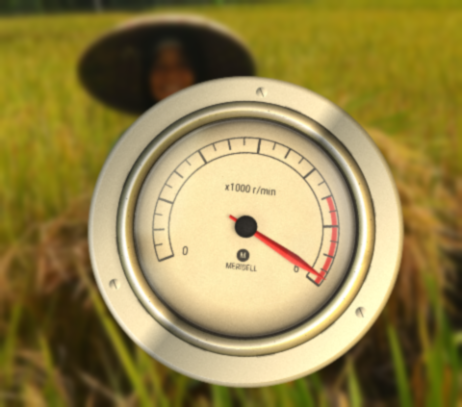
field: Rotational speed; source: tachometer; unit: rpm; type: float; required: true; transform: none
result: 5875 rpm
